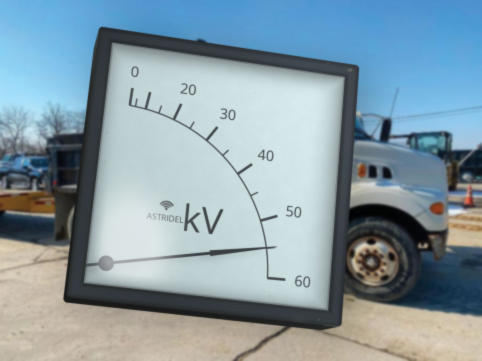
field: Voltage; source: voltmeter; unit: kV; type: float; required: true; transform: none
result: 55 kV
